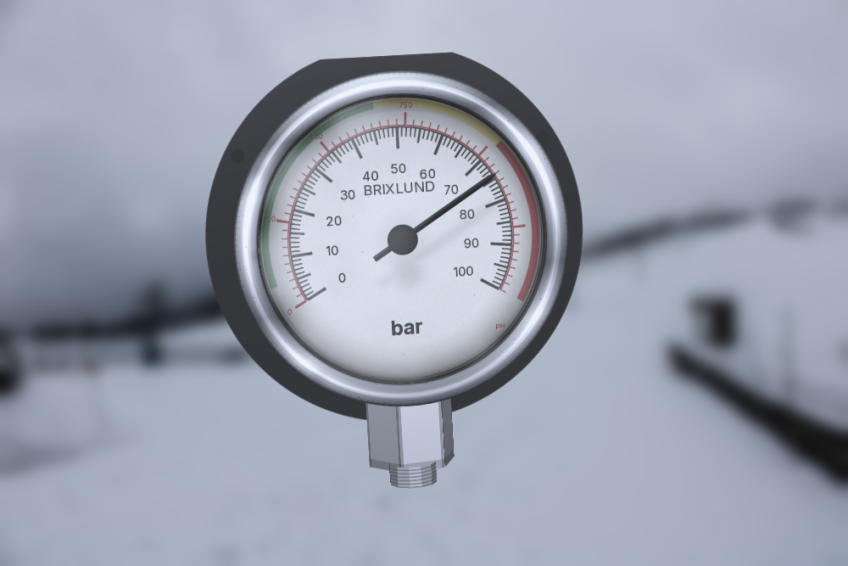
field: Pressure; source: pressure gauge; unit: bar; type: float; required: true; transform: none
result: 74 bar
